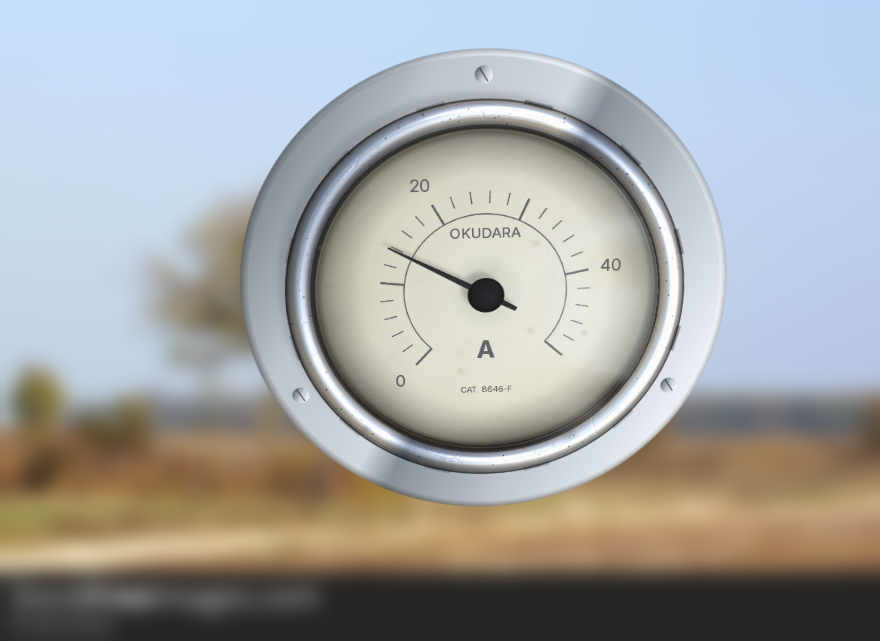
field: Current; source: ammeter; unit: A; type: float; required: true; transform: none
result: 14 A
